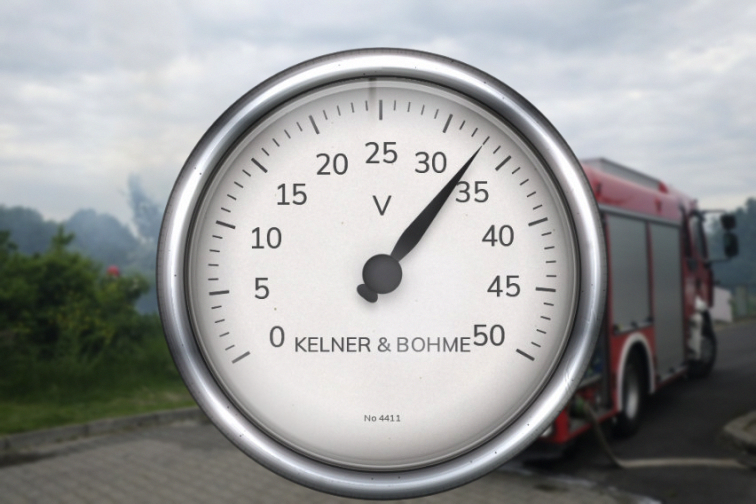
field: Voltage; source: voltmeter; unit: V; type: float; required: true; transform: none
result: 33 V
